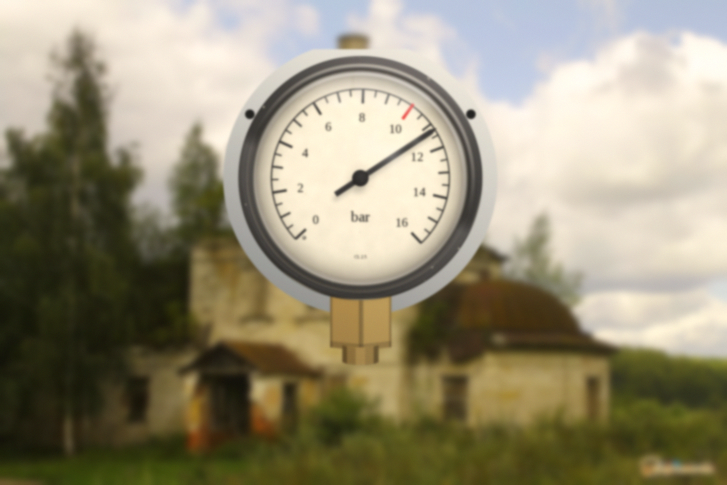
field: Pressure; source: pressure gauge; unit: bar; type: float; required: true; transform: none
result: 11.25 bar
